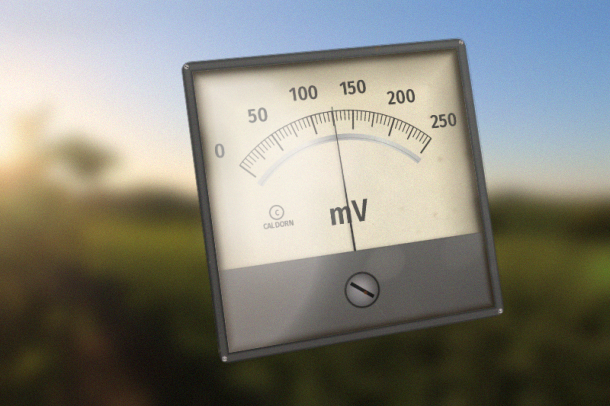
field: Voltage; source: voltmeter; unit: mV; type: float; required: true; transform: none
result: 125 mV
